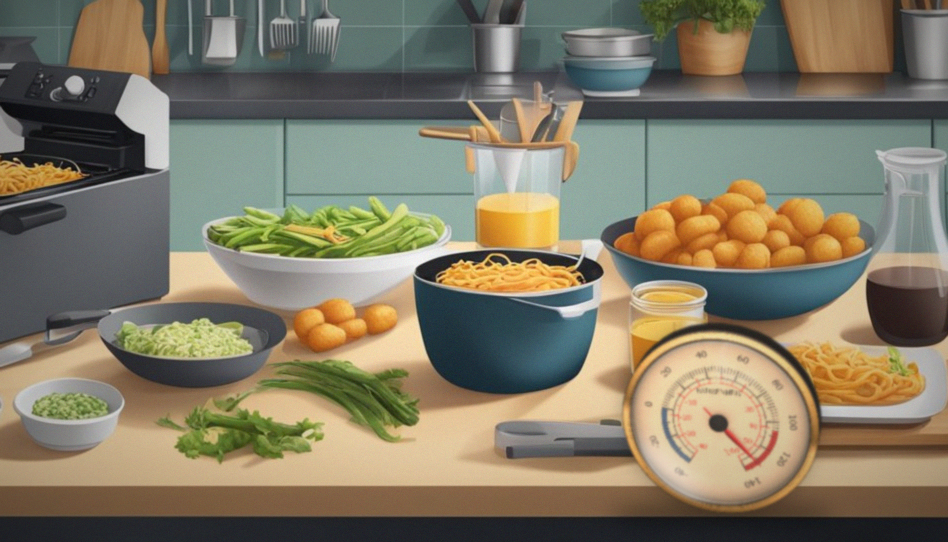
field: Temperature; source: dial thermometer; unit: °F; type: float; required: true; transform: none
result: 130 °F
